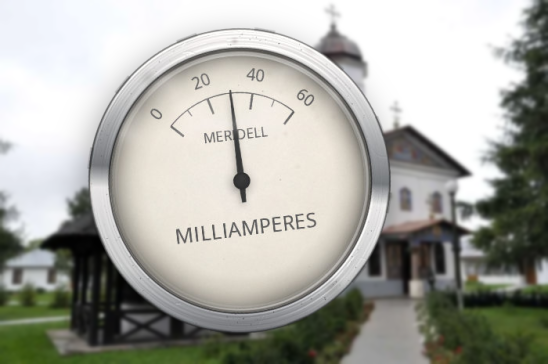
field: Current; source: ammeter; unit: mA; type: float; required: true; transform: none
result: 30 mA
